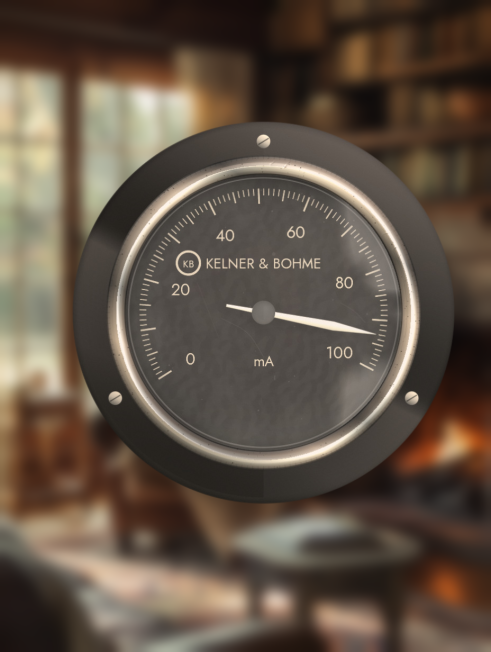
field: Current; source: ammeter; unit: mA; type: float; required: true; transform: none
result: 93 mA
